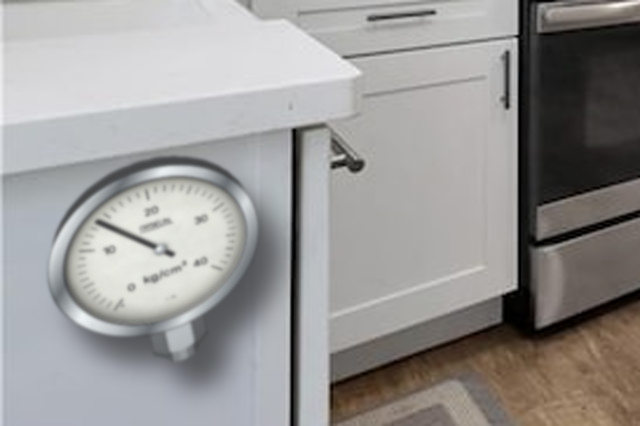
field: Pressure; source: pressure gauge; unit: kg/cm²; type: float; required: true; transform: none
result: 14 kg/cm²
